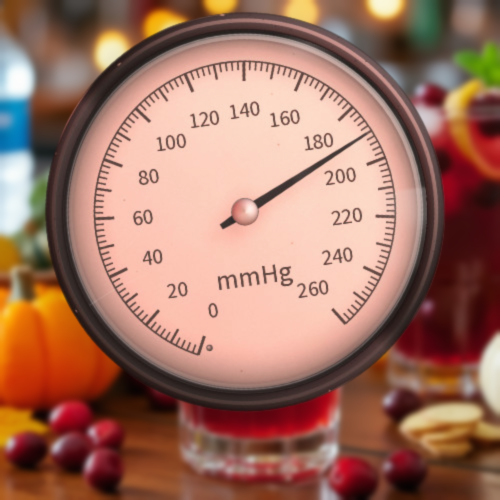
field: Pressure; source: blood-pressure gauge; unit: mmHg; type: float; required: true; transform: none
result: 190 mmHg
